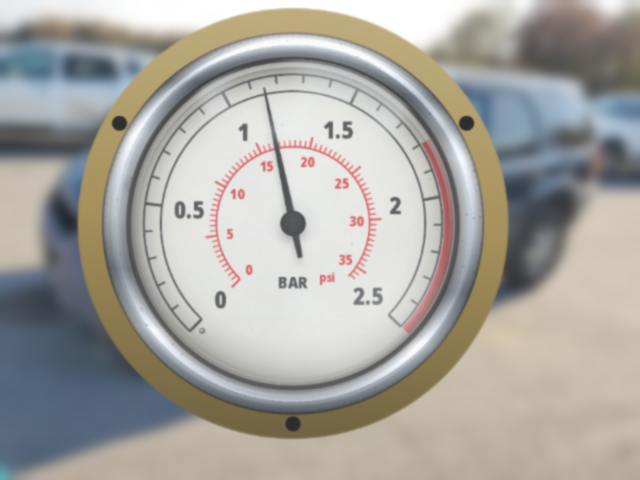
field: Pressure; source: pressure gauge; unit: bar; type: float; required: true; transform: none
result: 1.15 bar
